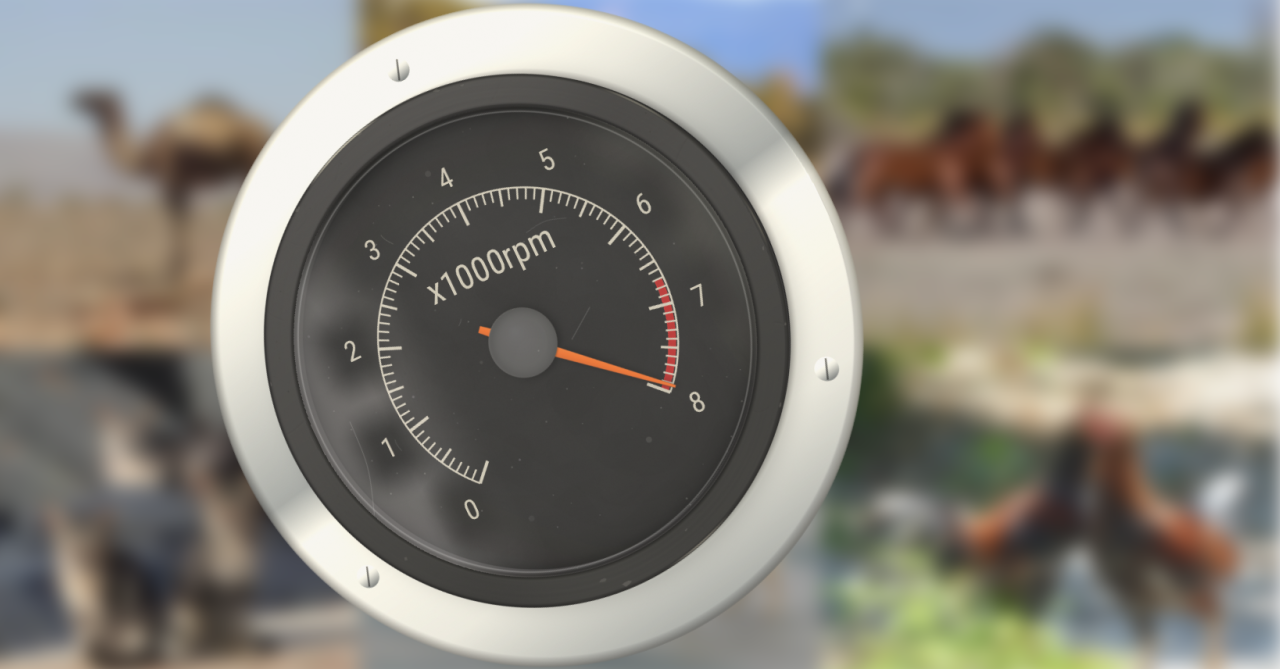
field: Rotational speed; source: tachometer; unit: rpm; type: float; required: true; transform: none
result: 7900 rpm
